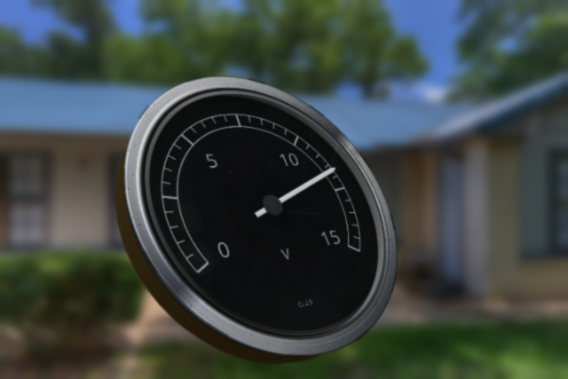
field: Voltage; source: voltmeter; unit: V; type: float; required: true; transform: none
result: 11.75 V
